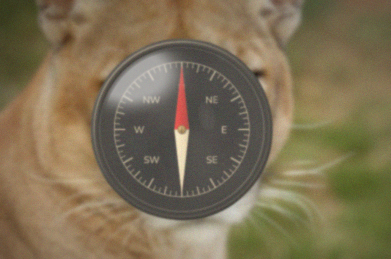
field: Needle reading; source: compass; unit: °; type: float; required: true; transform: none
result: 0 °
